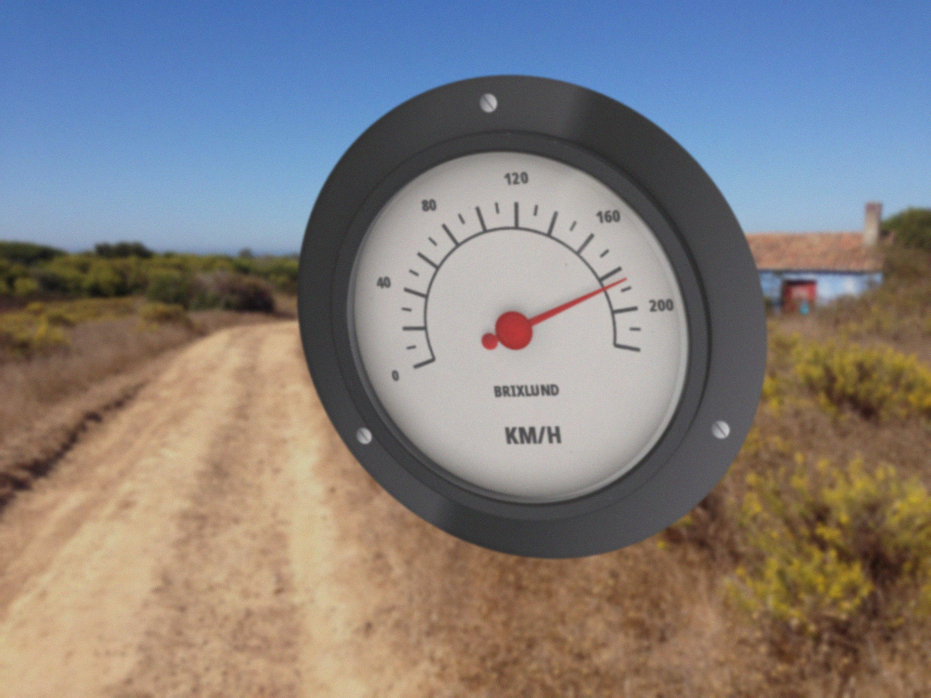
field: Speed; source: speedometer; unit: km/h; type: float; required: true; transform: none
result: 185 km/h
